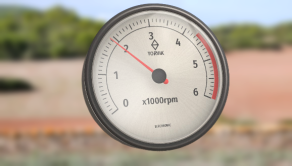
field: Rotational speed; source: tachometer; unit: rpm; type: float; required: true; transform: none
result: 1900 rpm
